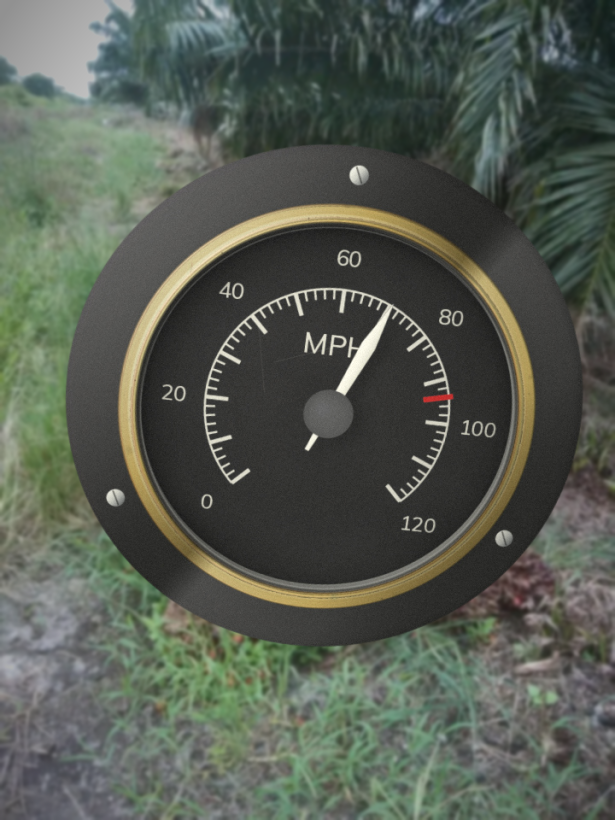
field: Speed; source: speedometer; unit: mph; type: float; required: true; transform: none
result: 70 mph
